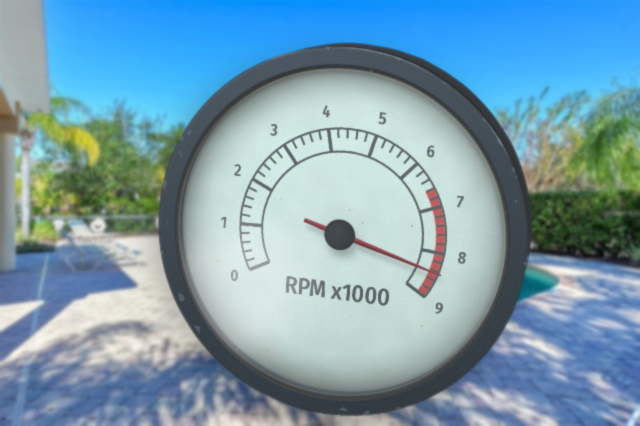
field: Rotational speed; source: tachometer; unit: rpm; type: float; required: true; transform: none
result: 8400 rpm
